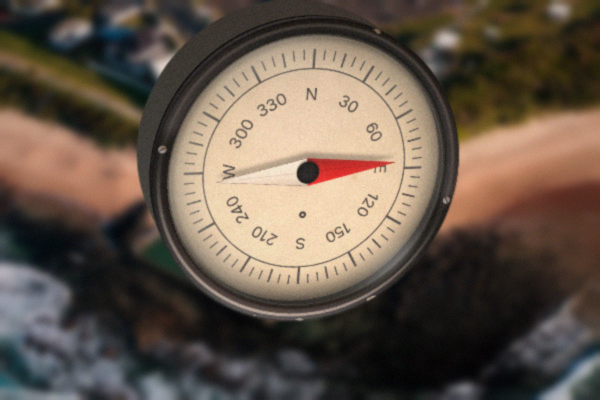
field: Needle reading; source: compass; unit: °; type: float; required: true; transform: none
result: 85 °
